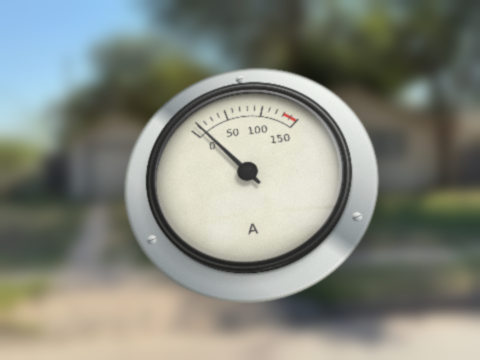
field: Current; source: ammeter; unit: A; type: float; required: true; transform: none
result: 10 A
